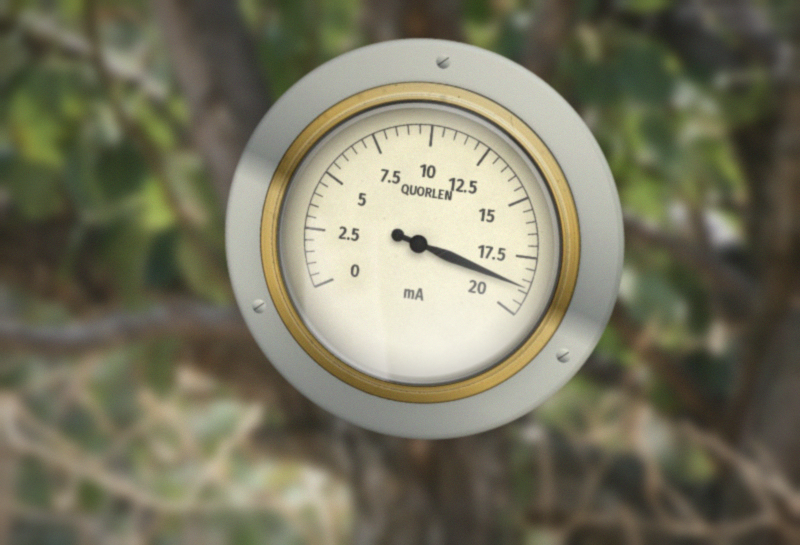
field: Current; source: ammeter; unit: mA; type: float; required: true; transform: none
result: 18.75 mA
